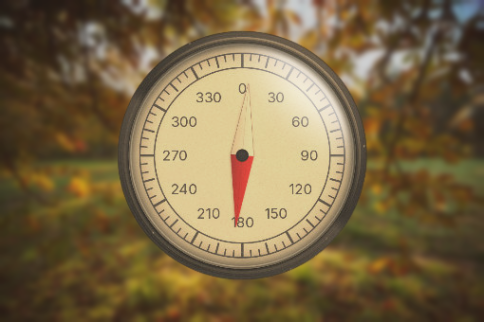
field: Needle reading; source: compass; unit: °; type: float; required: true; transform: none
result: 185 °
